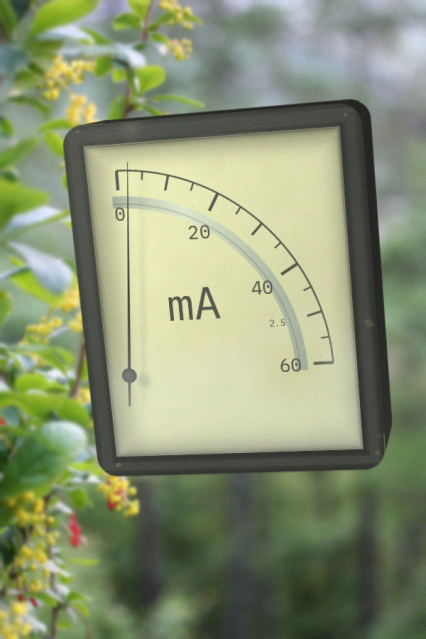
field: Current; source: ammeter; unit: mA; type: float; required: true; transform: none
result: 2.5 mA
